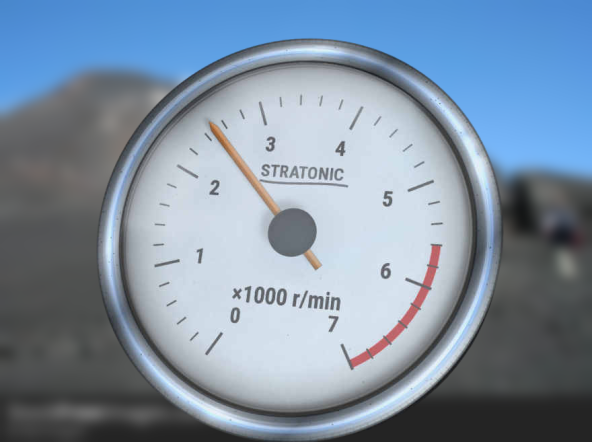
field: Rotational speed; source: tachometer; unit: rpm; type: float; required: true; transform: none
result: 2500 rpm
